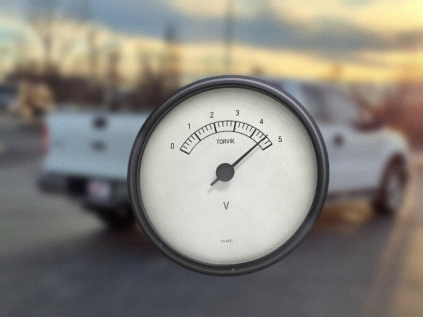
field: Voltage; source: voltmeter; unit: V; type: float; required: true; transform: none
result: 4.6 V
